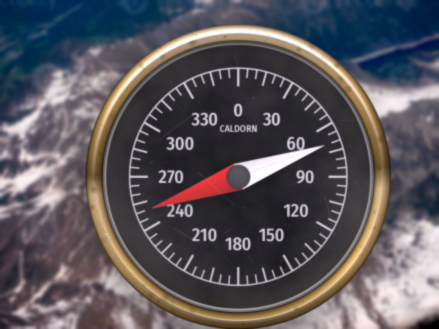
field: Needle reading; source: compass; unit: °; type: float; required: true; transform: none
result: 250 °
